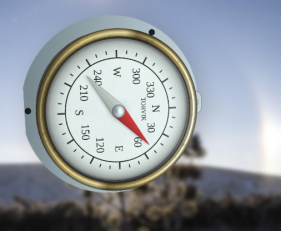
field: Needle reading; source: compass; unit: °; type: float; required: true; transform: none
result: 50 °
